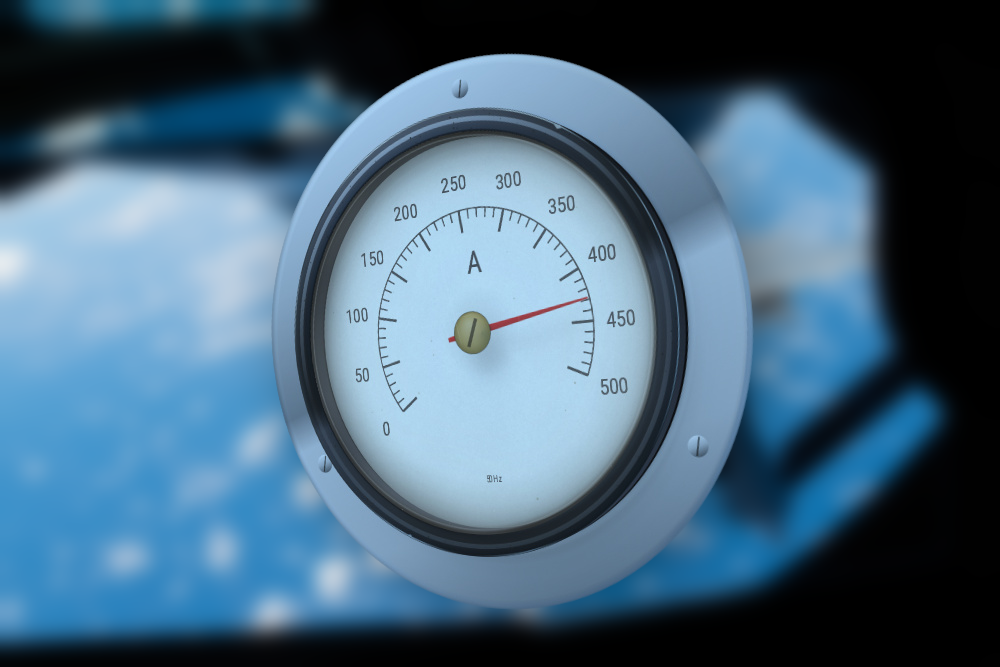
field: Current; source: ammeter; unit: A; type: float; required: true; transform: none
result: 430 A
